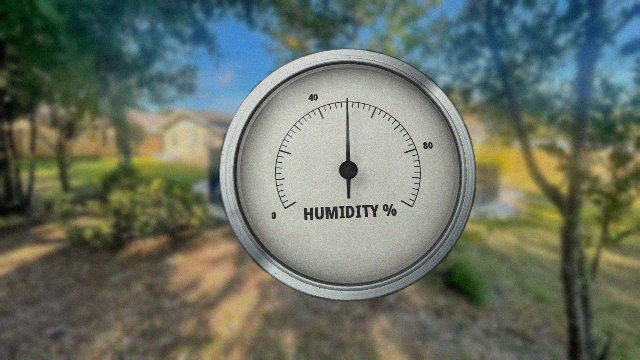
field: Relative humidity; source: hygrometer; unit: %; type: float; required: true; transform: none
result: 50 %
